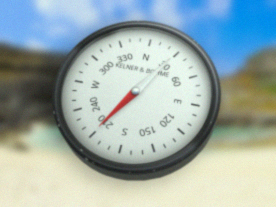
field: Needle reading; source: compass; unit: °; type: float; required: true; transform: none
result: 210 °
